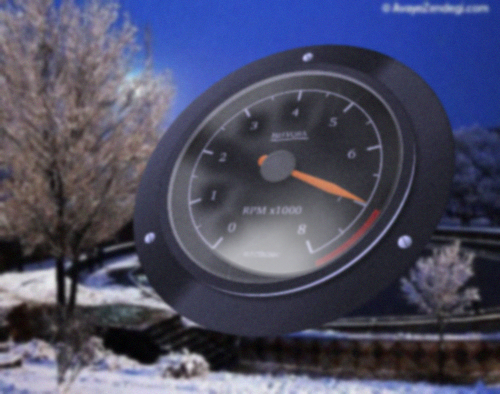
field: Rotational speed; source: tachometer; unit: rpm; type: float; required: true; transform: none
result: 7000 rpm
